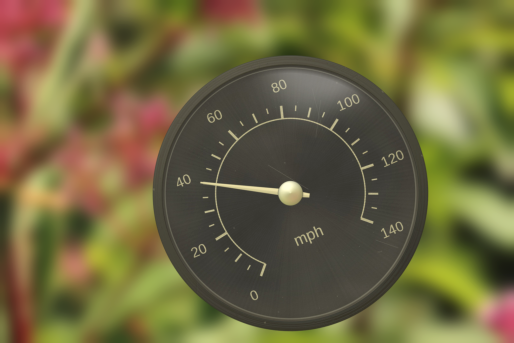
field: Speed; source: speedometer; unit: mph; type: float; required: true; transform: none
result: 40 mph
